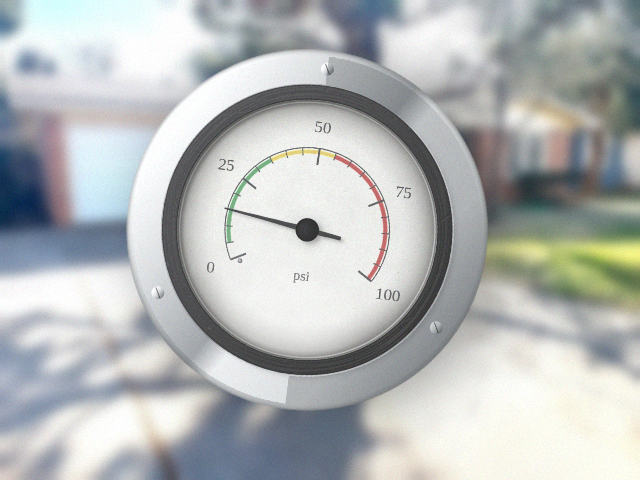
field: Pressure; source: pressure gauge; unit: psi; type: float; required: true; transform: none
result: 15 psi
